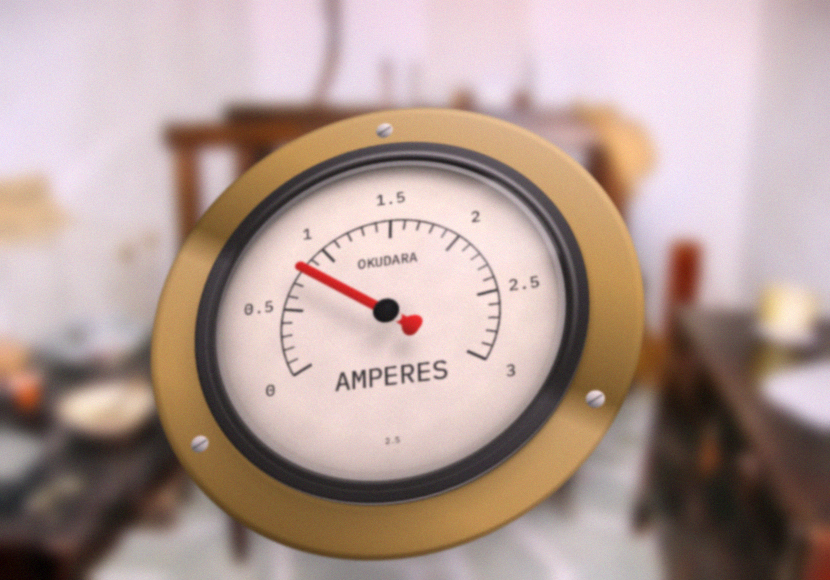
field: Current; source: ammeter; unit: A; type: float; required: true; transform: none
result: 0.8 A
